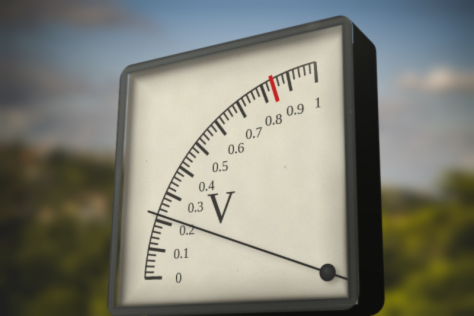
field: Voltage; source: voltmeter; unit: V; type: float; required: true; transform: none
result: 0.22 V
